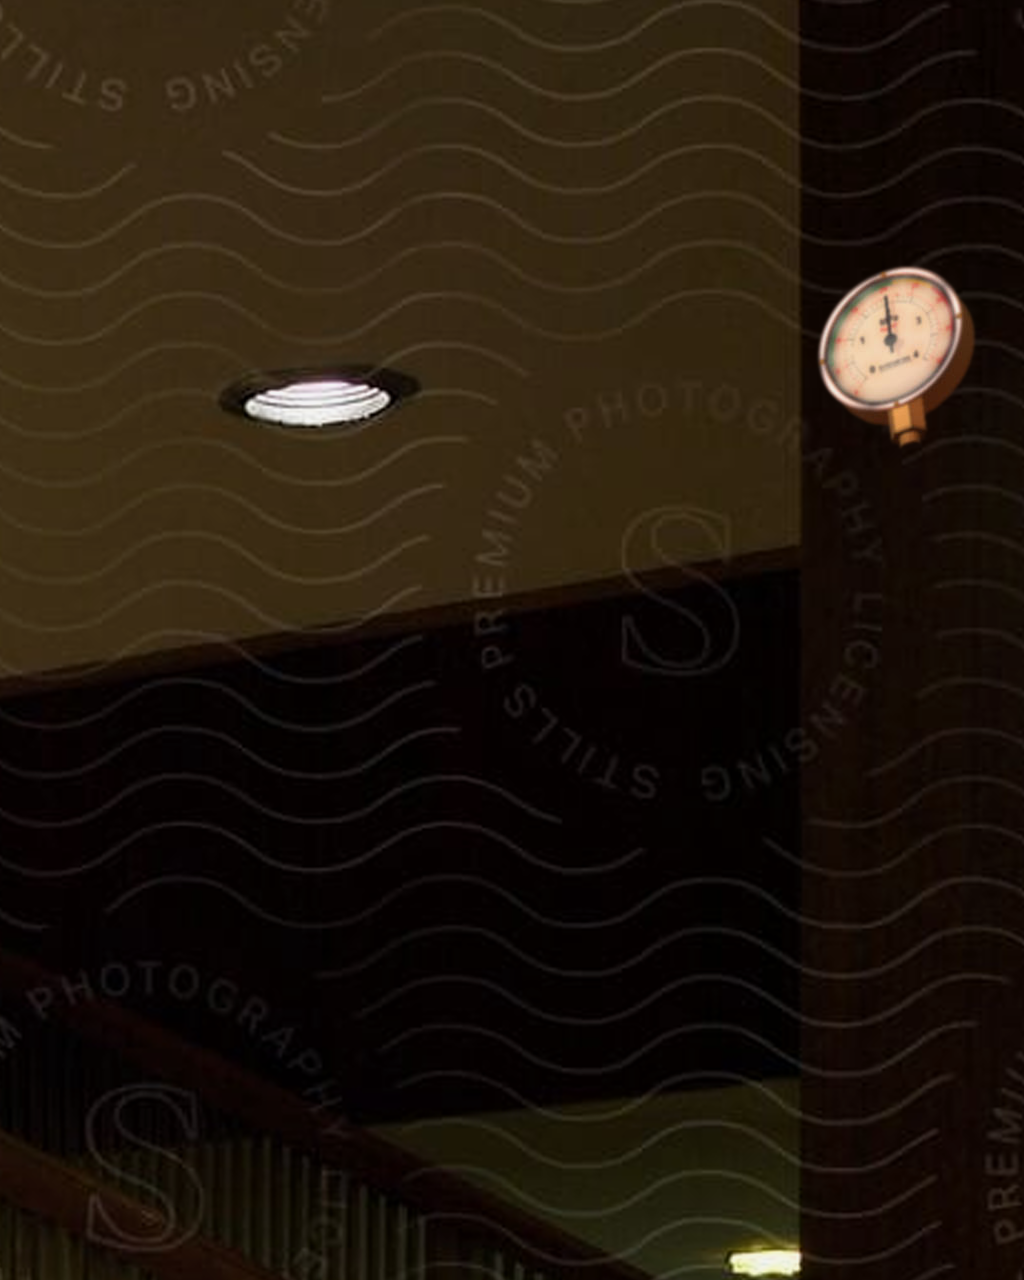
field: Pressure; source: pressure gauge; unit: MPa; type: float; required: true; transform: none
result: 2 MPa
